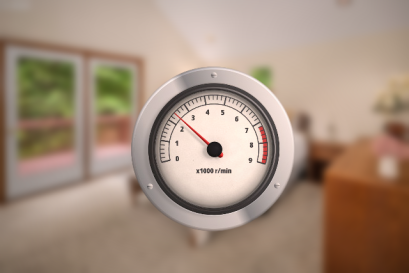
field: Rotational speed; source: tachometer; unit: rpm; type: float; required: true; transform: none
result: 2400 rpm
